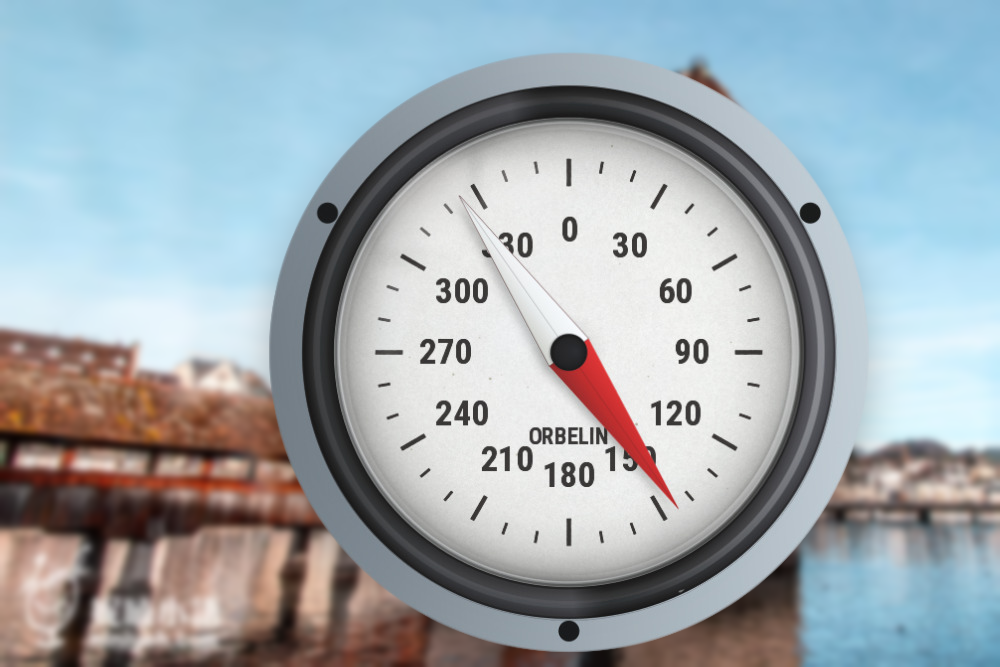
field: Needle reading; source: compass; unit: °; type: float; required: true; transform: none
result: 145 °
